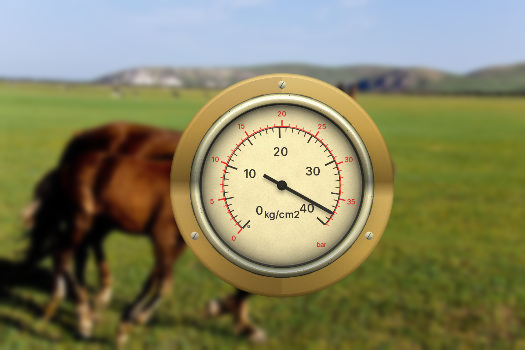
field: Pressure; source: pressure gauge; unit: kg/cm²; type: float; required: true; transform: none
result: 38 kg/cm²
